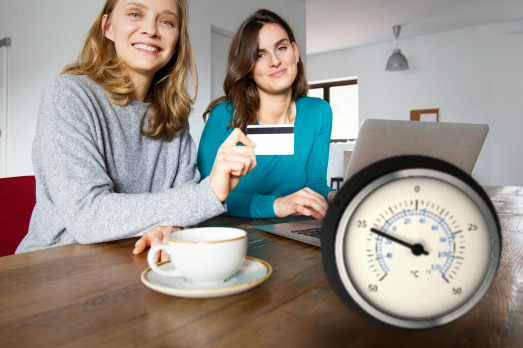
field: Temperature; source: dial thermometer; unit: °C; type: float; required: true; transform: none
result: -25 °C
